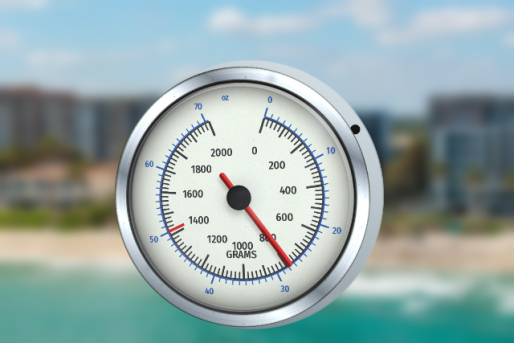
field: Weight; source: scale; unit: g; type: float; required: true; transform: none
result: 780 g
